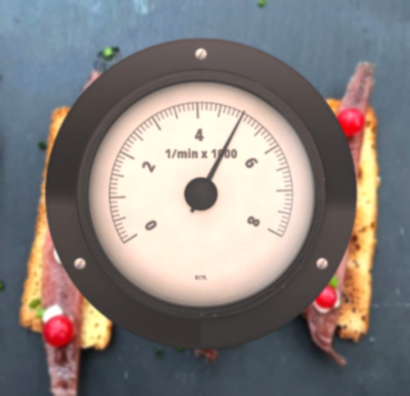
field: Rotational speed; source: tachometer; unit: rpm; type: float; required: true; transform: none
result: 5000 rpm
